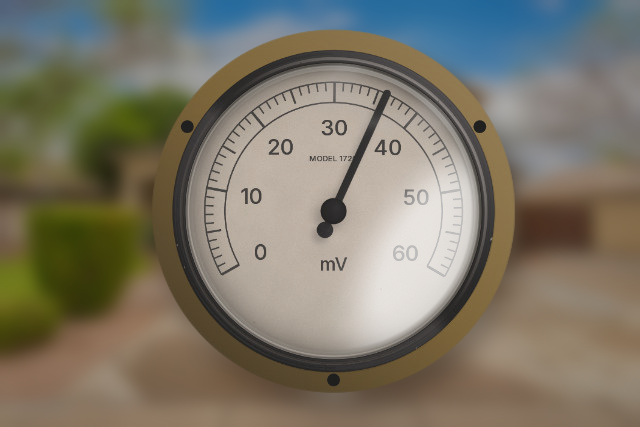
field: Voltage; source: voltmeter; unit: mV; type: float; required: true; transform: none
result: 36 mV
